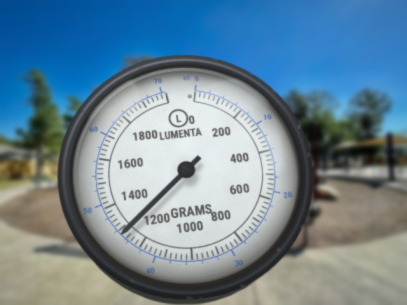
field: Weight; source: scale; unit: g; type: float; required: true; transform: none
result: 1280 g
